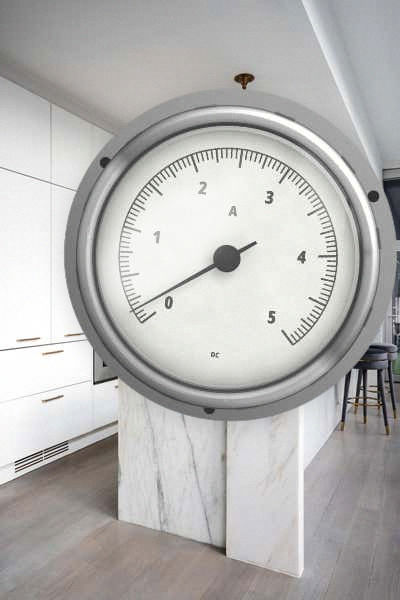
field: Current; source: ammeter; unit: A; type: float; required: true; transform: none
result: 0.15 A
